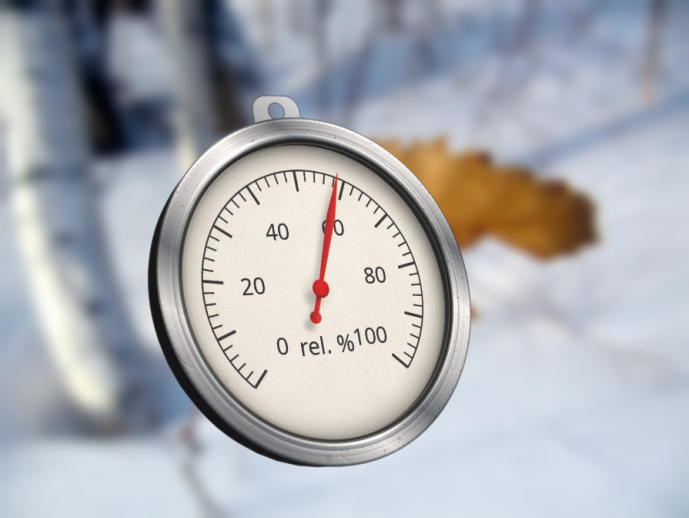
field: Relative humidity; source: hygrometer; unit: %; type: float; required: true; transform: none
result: 58 %
